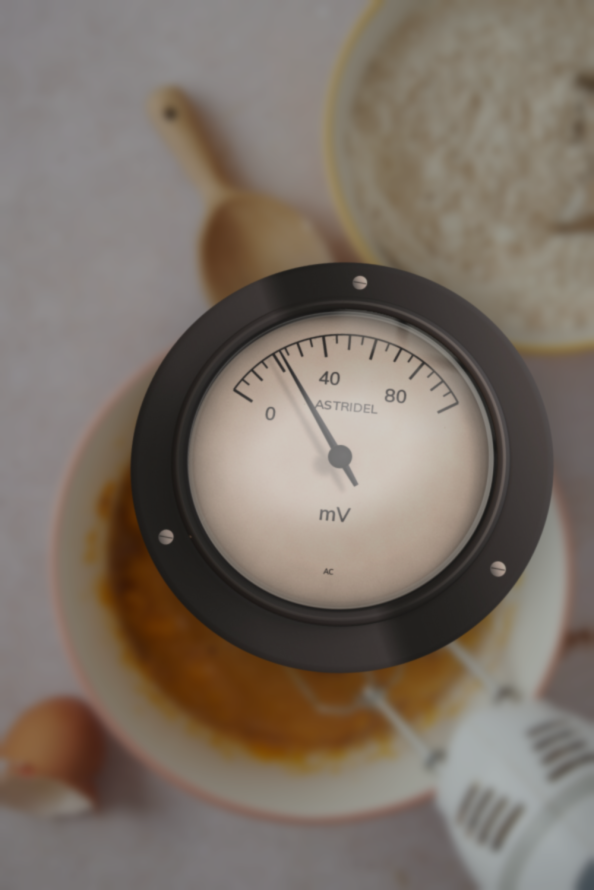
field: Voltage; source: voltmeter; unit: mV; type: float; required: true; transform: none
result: 22.5 mV
